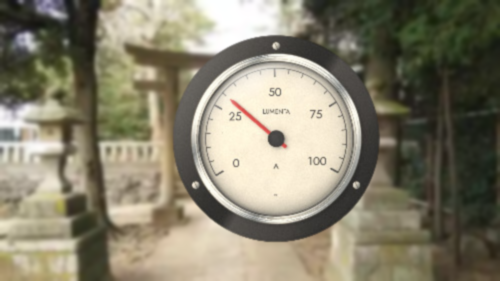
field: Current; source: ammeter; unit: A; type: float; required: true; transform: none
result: 30 A
